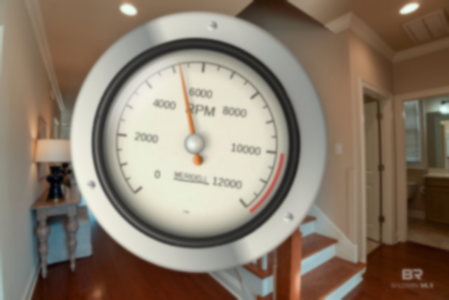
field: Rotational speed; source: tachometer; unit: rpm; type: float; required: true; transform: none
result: 5250 rpm
